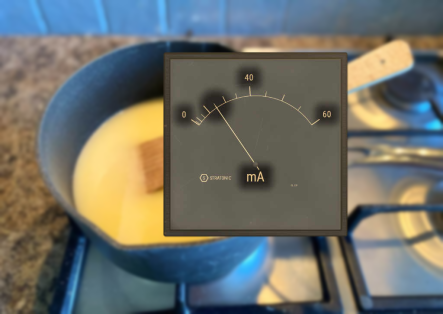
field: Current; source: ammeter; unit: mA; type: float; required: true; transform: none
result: 25 mA
